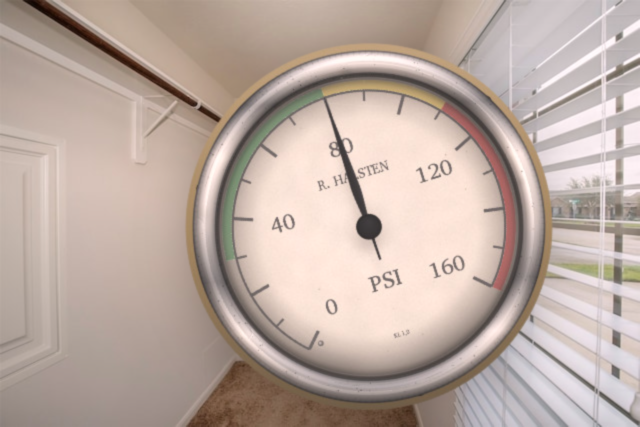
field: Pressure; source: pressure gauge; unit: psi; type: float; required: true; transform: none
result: 80 psi
